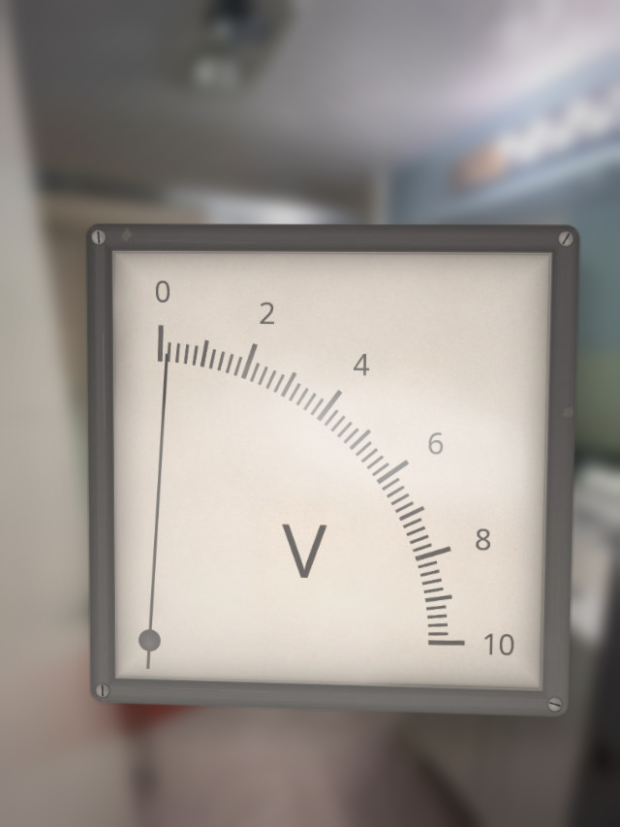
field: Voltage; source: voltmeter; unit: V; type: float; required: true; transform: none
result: 0.2 V
